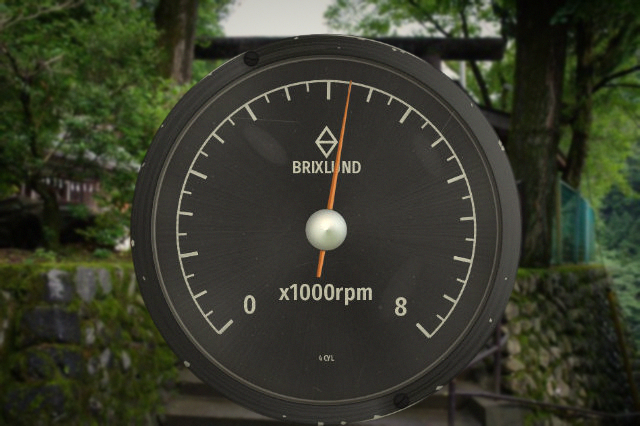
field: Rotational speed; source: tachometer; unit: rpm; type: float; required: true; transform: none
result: 4250 rpm
